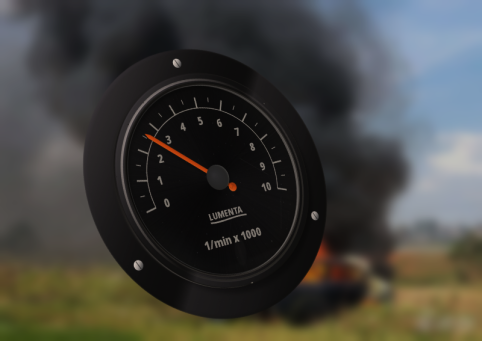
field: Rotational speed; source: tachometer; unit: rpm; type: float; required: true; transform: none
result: 2500 rpm
